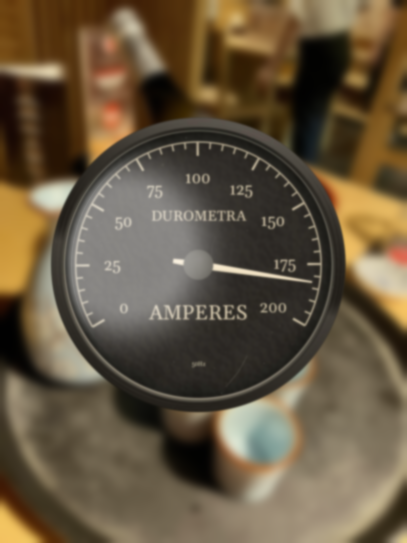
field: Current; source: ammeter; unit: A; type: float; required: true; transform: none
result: 182.5 A
